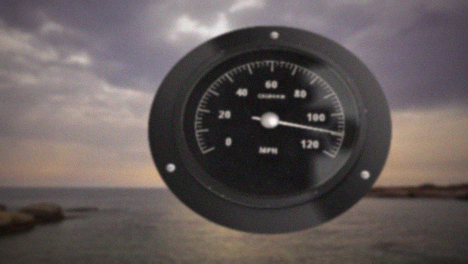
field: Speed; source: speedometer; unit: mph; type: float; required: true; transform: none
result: 110 mph
